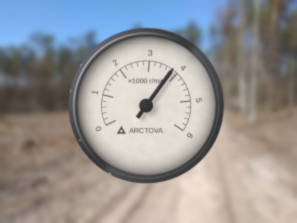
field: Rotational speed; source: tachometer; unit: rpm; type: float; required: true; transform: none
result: 3800 rpm
